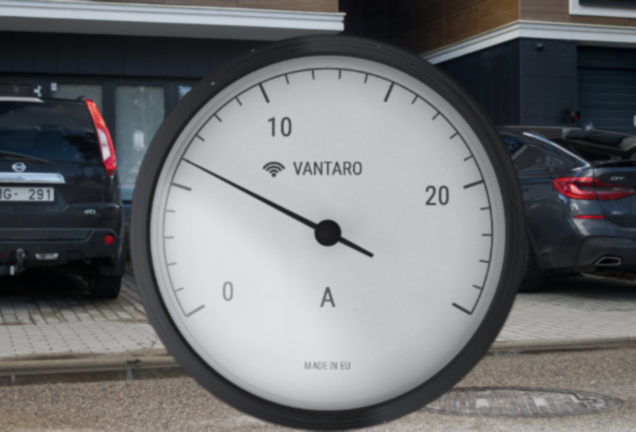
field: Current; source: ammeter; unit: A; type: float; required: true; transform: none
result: 6 A
